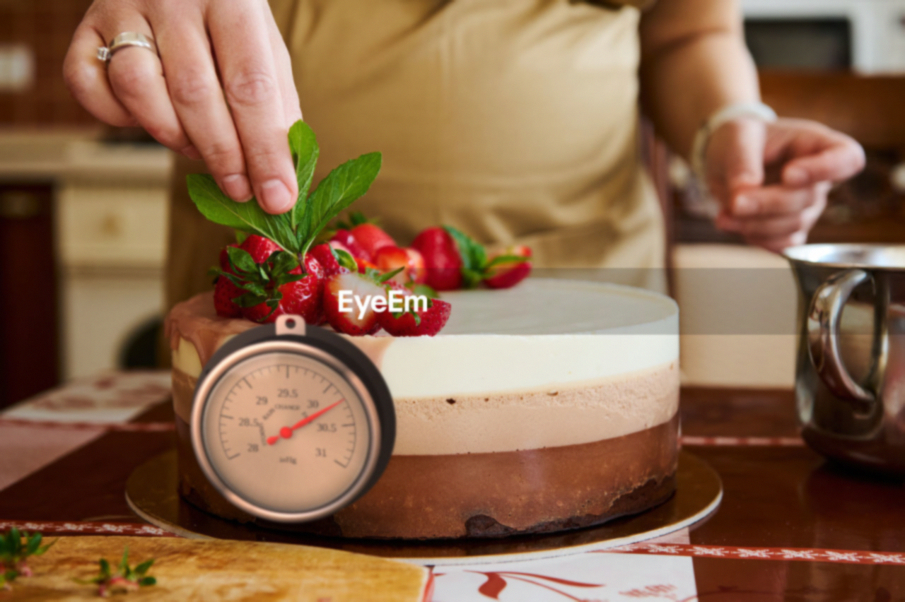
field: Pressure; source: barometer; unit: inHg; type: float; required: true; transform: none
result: 30.2 inHg
